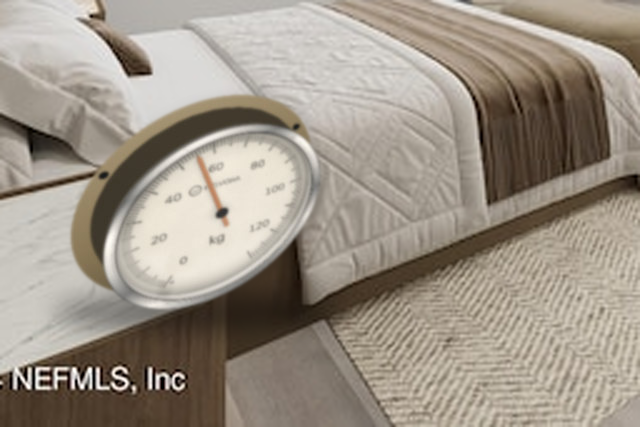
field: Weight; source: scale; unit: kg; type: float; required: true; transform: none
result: 55 kg
